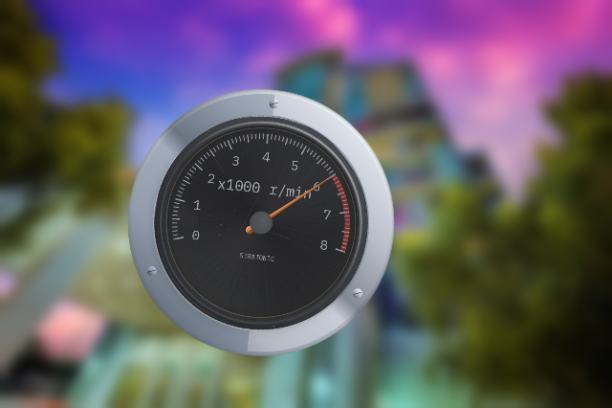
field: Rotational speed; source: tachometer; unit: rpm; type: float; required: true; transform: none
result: 6000 rpm
